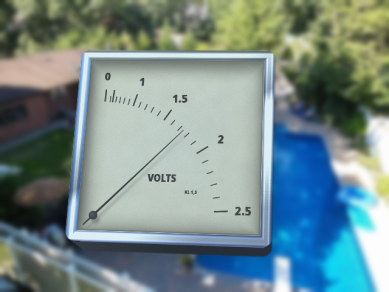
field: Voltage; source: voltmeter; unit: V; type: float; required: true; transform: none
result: 1.75 V
